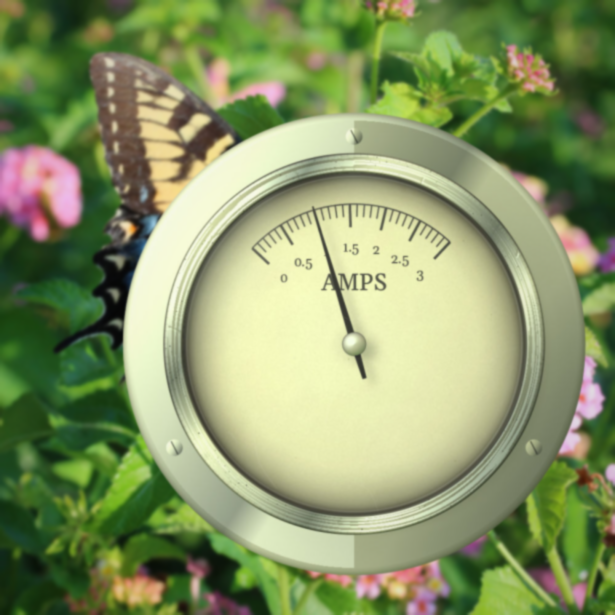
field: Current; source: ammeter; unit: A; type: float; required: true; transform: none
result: 1 A
